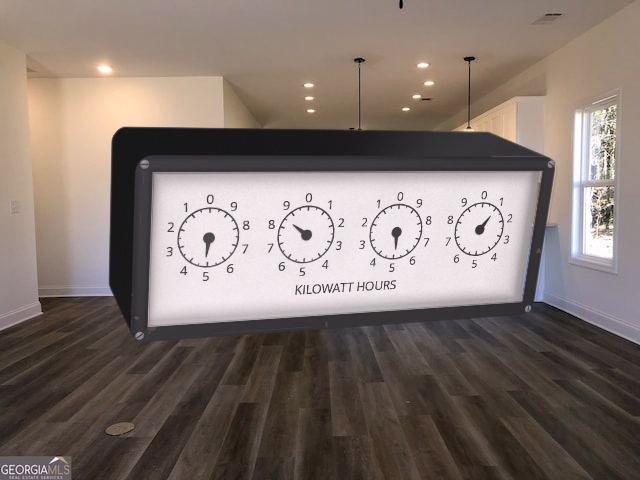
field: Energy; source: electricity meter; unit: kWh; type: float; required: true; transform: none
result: 4851 kWh
